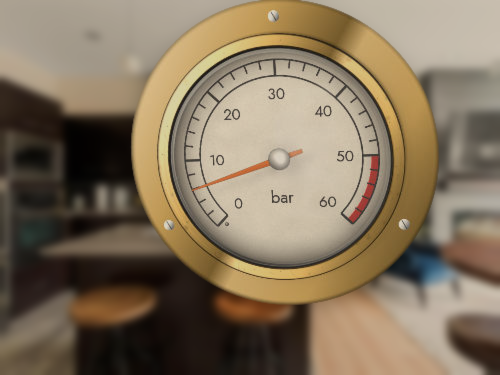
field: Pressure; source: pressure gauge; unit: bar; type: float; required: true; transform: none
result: 6 bar
